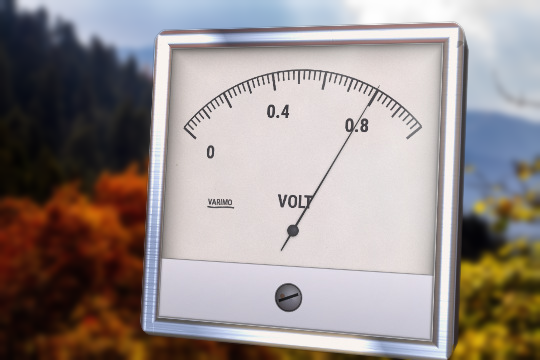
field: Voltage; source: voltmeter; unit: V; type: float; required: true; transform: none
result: 0.8 V
